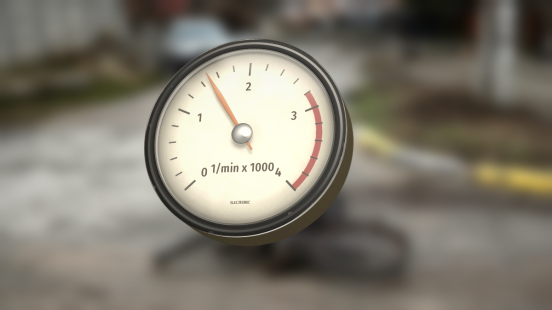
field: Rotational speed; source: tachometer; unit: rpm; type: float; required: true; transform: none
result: 1500 rpm
